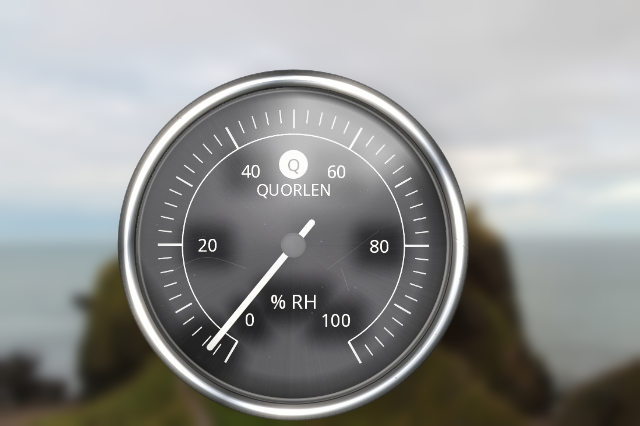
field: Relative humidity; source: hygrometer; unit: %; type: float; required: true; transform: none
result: 3 %
